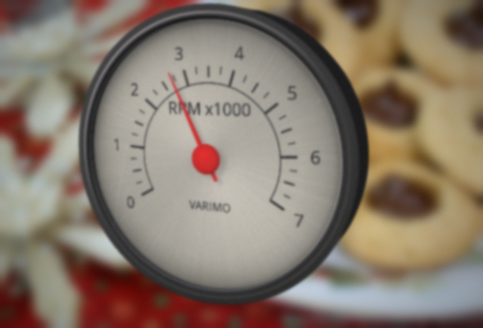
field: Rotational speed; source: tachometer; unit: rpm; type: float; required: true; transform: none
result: 2750 rpm
